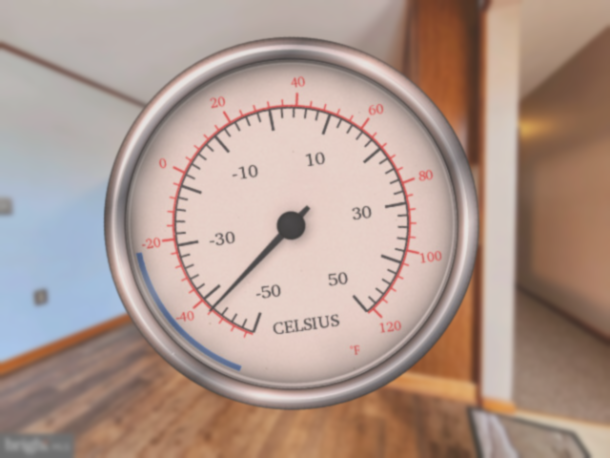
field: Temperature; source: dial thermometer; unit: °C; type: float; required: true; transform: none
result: -42 °C
